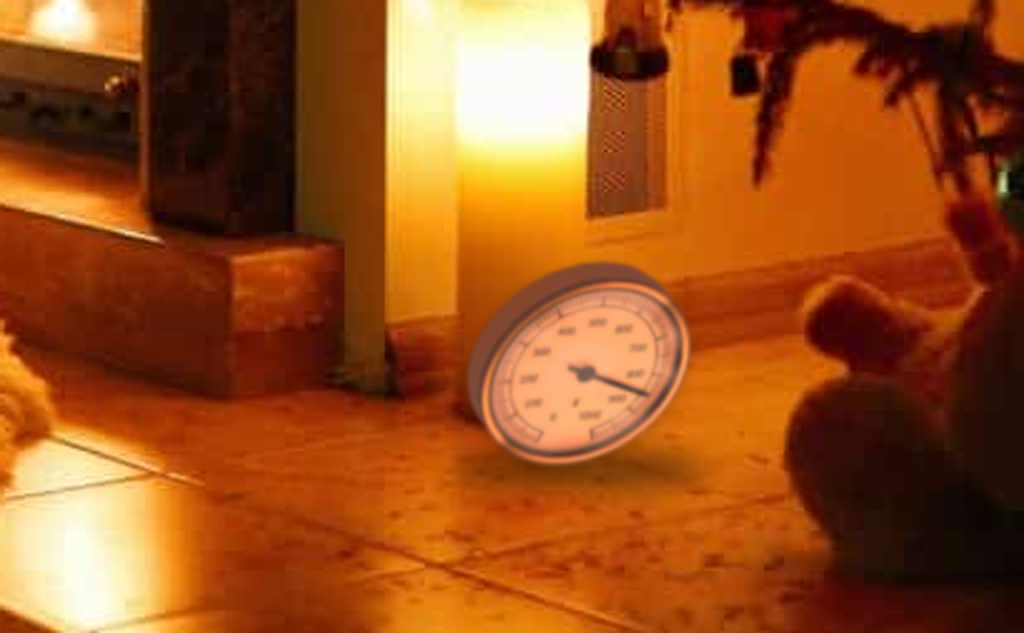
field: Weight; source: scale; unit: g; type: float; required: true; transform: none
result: 850 g
